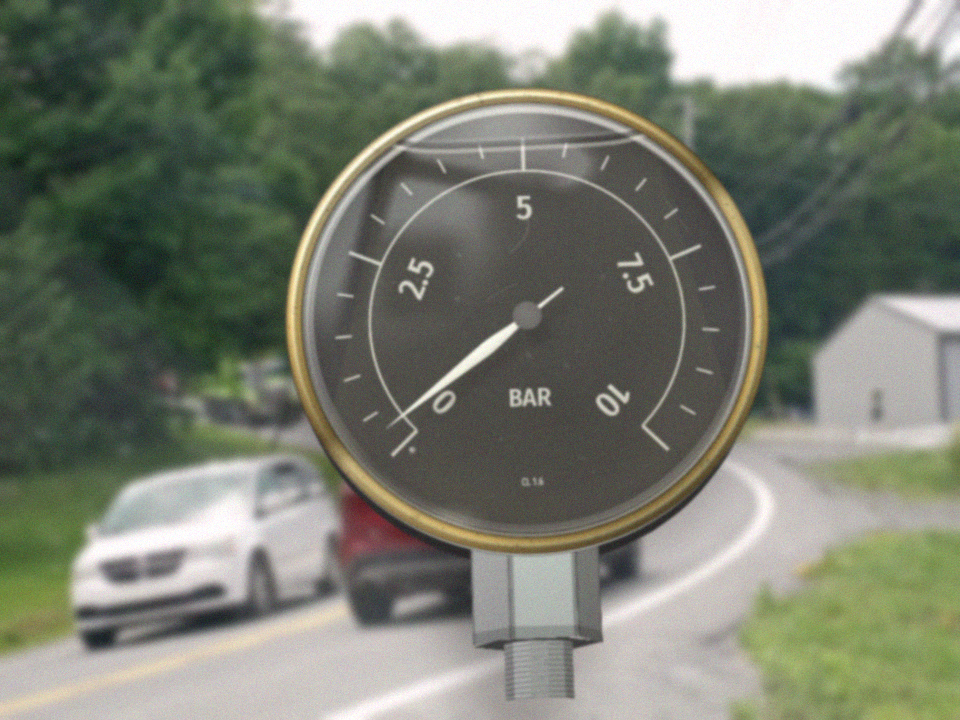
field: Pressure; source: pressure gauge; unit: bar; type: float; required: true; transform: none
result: 0.25 bar
